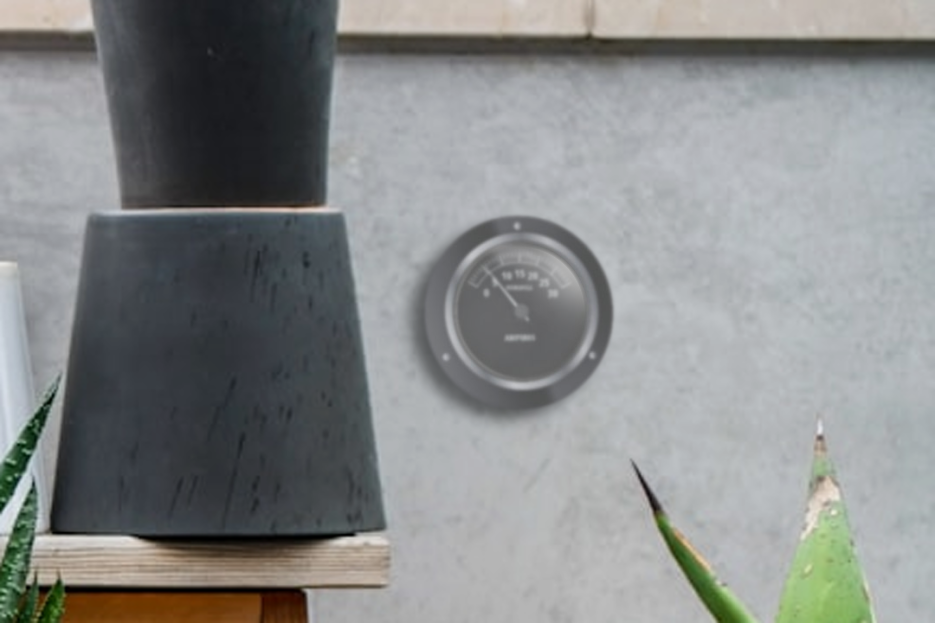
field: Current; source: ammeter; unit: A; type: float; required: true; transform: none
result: 5 A
